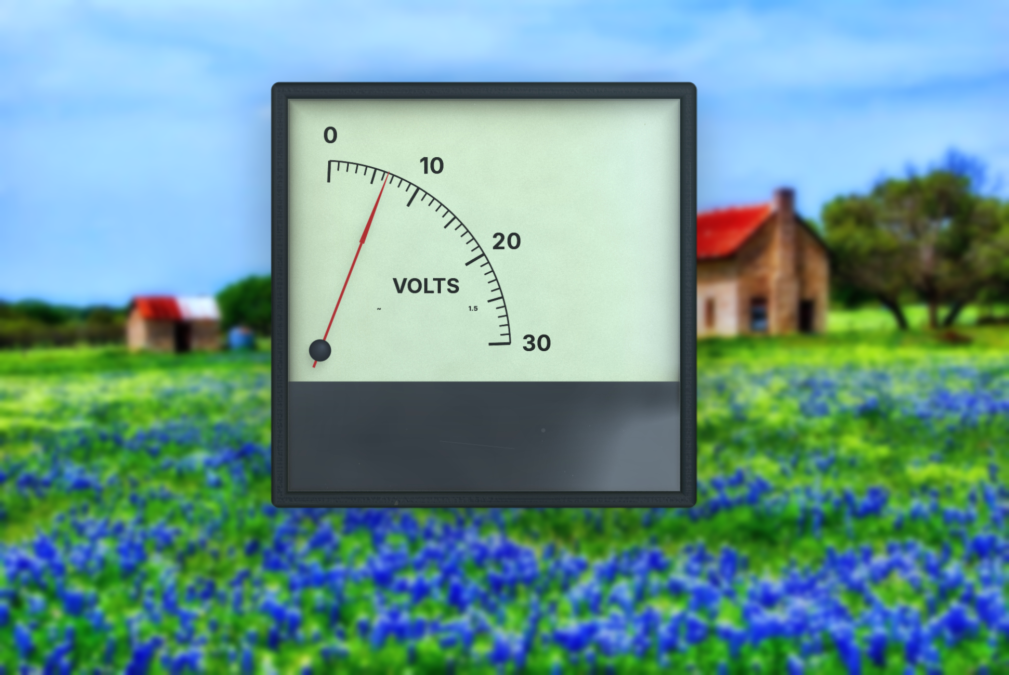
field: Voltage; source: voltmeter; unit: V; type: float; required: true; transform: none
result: 6.5 V
